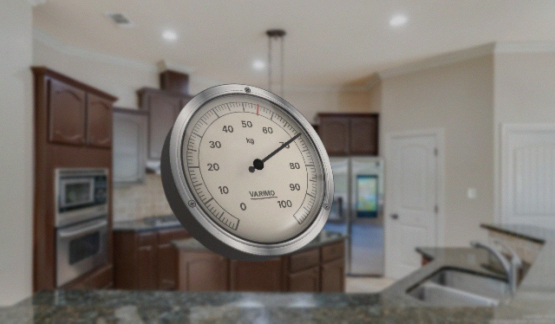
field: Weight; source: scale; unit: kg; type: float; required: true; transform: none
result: 70 kg
